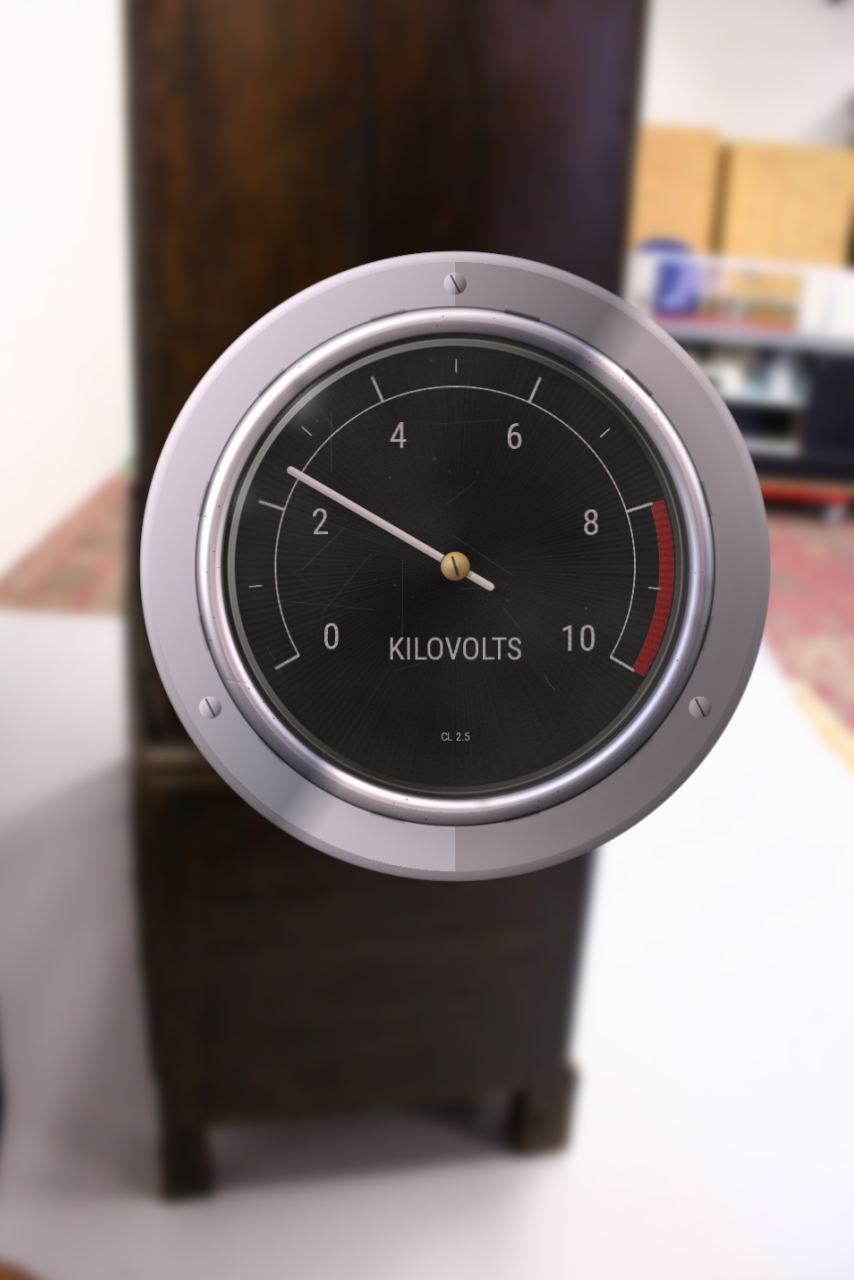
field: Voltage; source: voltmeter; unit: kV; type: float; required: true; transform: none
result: 2.5 kV
